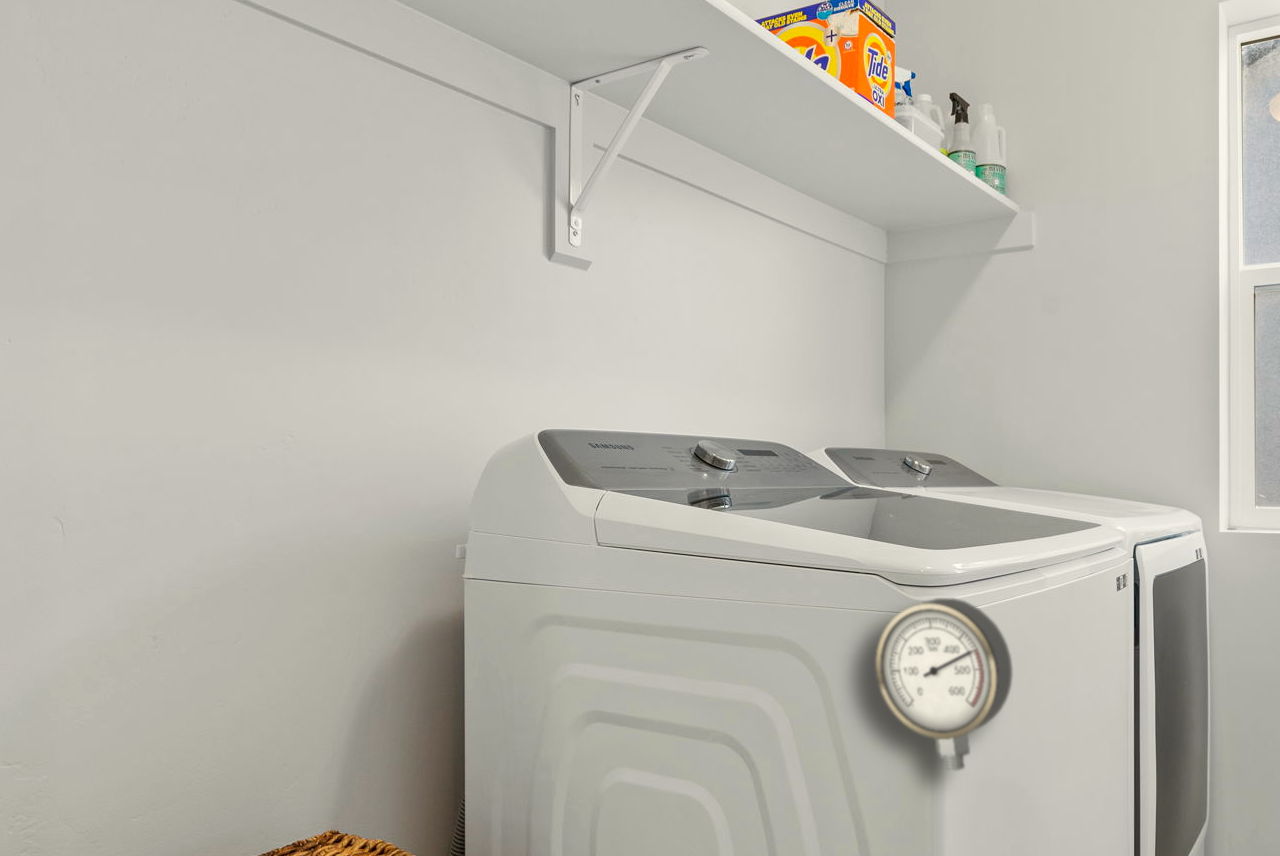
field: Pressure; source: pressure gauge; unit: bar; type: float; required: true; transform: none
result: 450 bar
